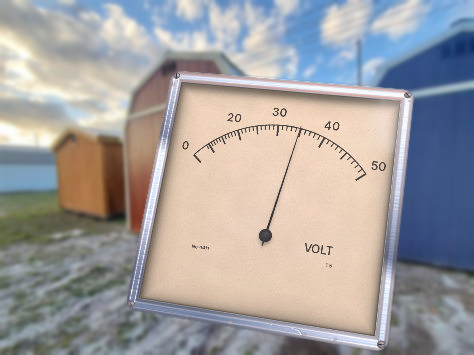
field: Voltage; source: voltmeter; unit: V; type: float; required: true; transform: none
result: 35 V
